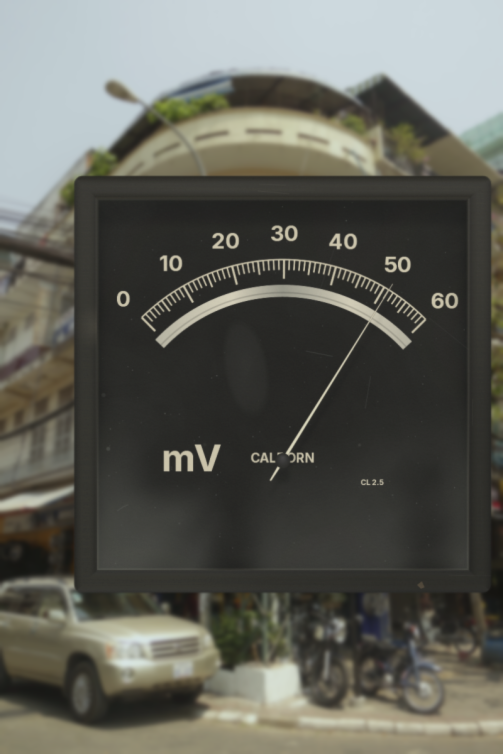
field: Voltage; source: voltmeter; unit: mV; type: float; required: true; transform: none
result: 51 mV
